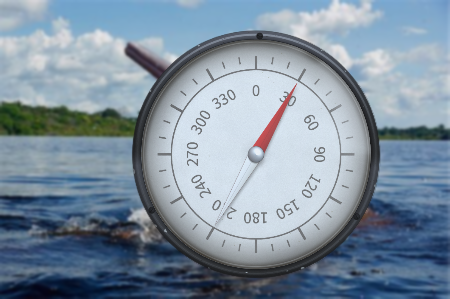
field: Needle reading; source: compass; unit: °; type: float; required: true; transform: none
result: 30 °
